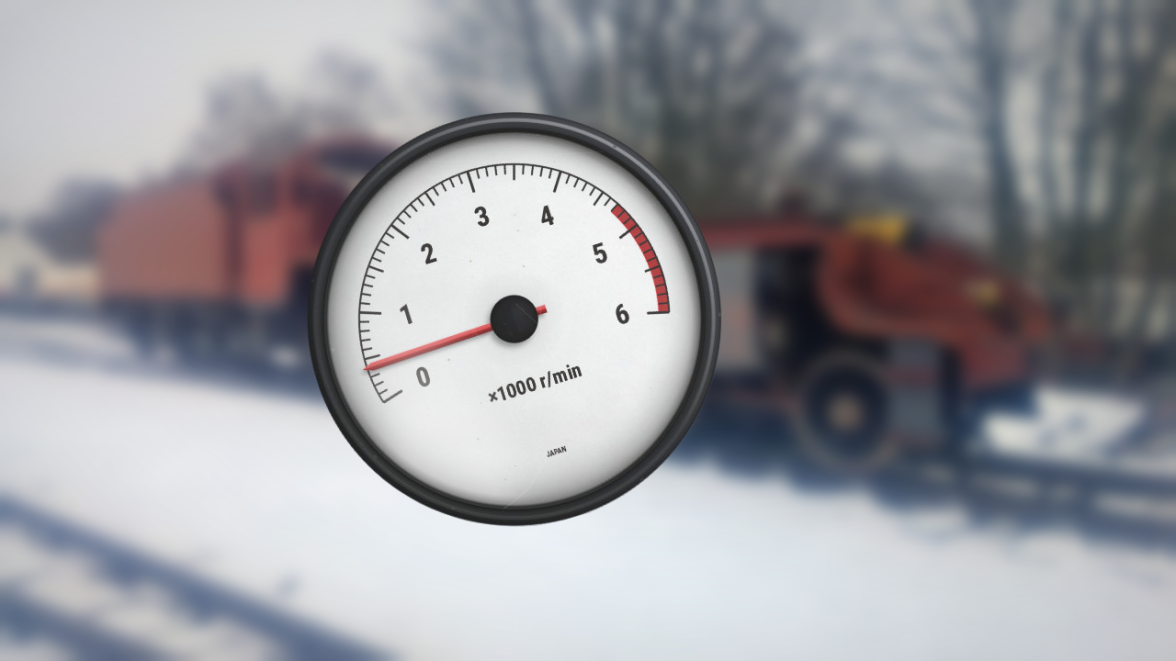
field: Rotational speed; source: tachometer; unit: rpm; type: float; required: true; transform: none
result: 400 rpm
